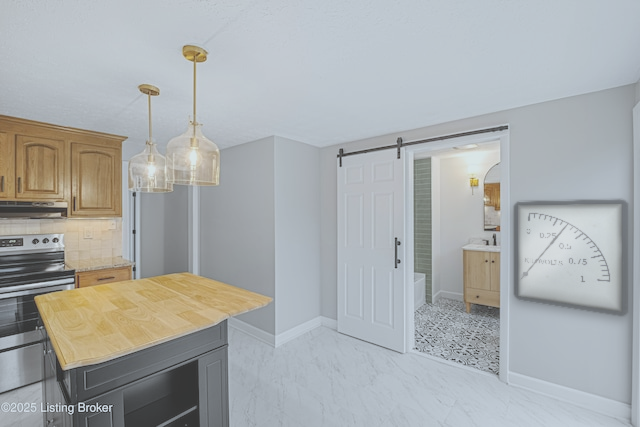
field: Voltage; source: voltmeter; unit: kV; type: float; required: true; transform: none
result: 0.35 kV
